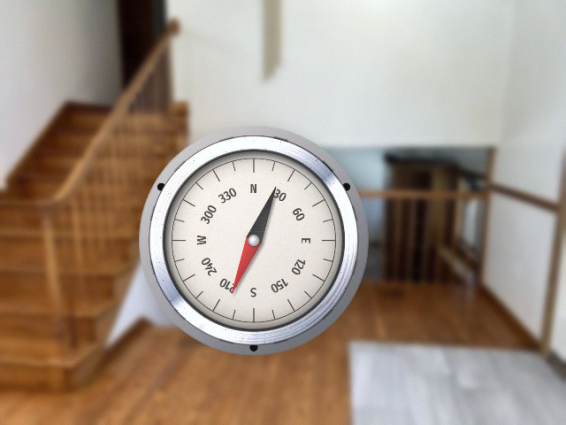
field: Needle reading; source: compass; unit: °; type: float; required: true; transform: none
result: 202.5 °
